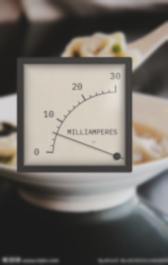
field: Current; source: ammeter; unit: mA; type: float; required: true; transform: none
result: 6 mA
